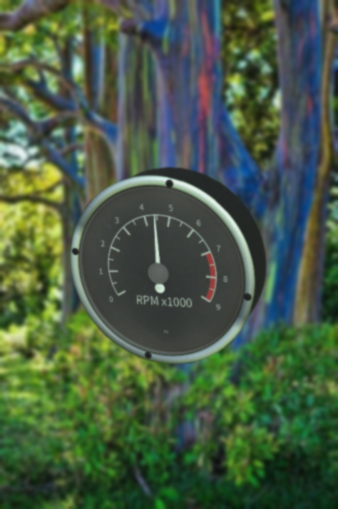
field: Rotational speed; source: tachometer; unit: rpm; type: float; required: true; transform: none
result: 4500 rpm
